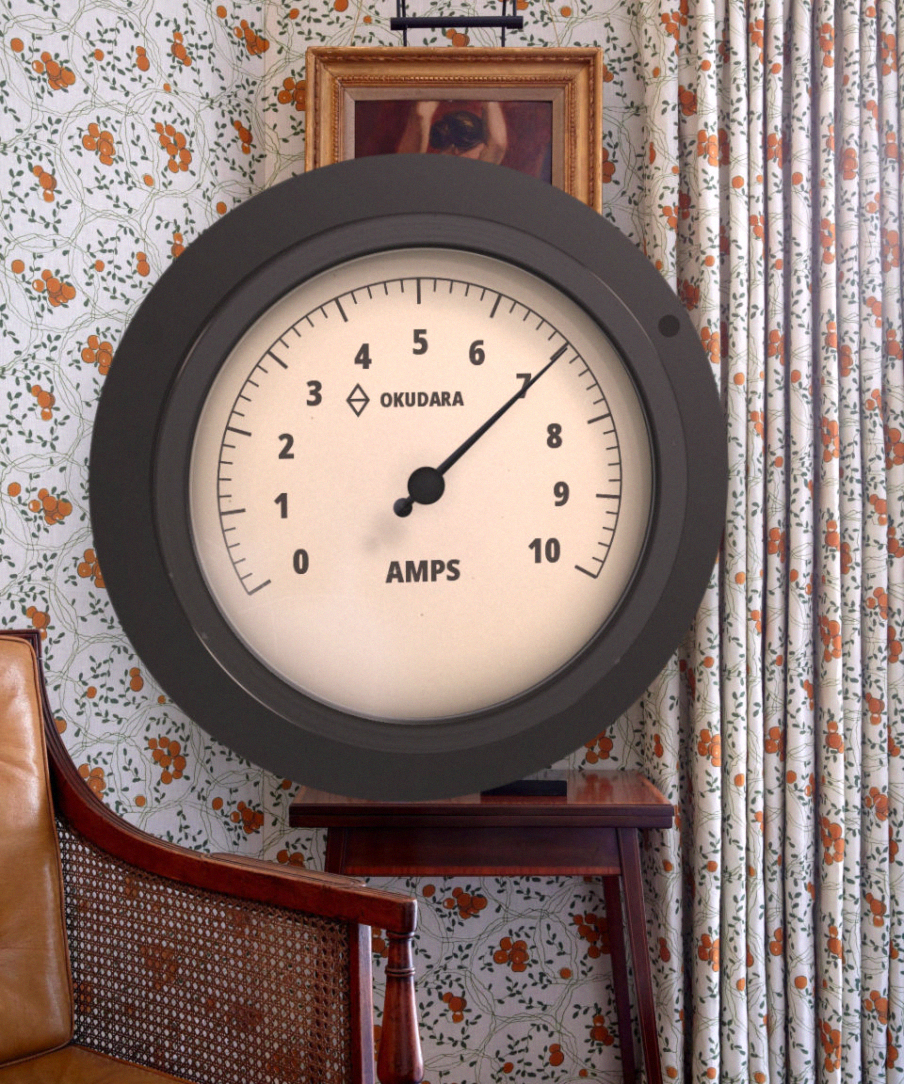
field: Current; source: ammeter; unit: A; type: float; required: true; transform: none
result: 7 A
